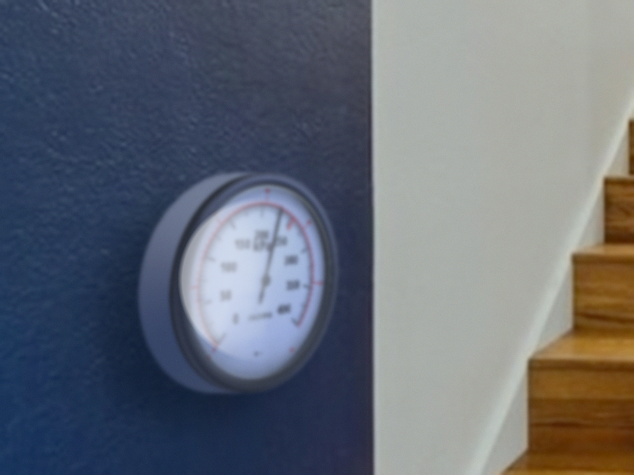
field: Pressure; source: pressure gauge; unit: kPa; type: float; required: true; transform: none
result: 225 kPa
